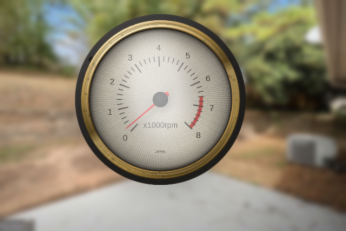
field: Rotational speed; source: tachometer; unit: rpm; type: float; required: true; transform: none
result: 200 rpm
